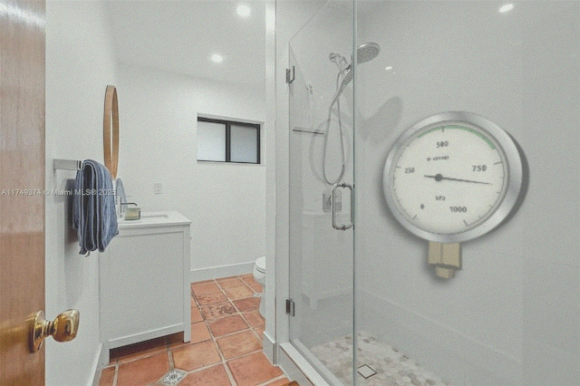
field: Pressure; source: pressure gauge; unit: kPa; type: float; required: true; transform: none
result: 825 kPa
